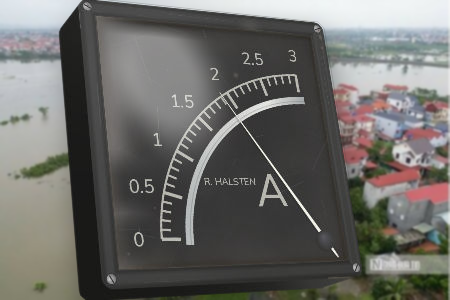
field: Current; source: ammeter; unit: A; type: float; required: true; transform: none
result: 1.9 A
